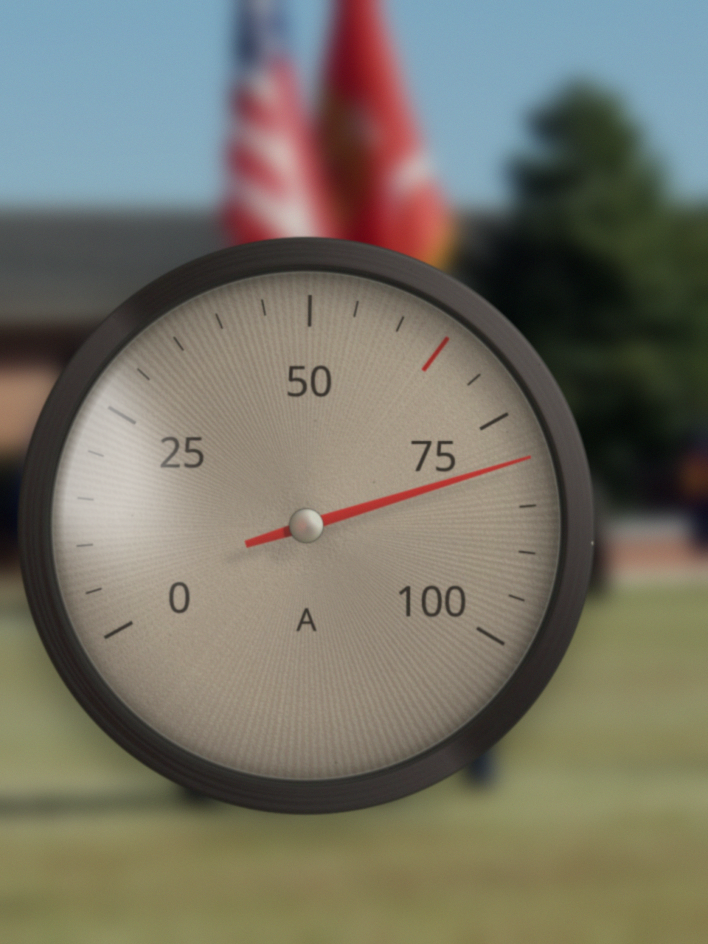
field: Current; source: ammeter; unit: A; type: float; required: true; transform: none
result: 80 A
